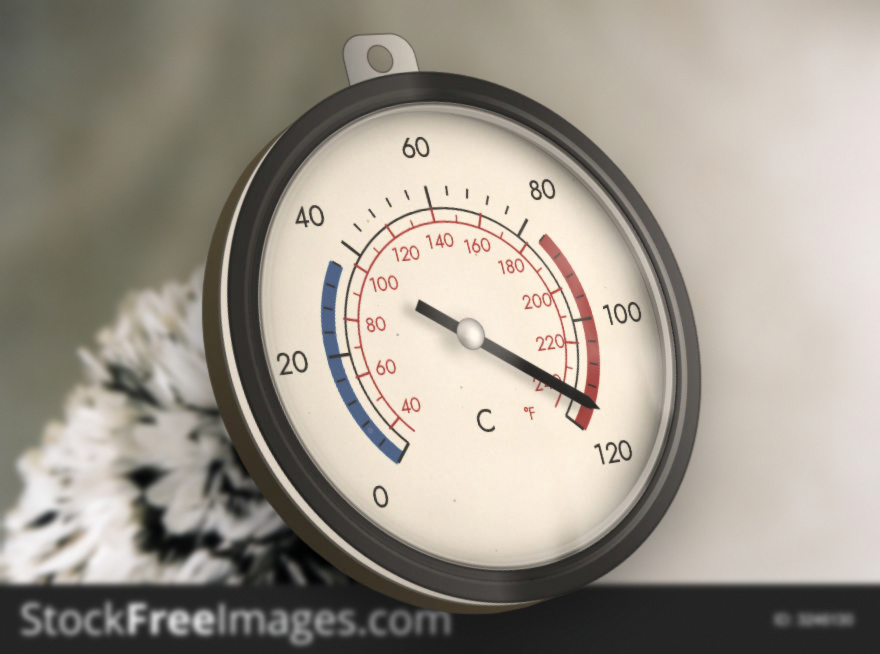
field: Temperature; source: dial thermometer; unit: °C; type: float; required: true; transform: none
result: 116 °C
